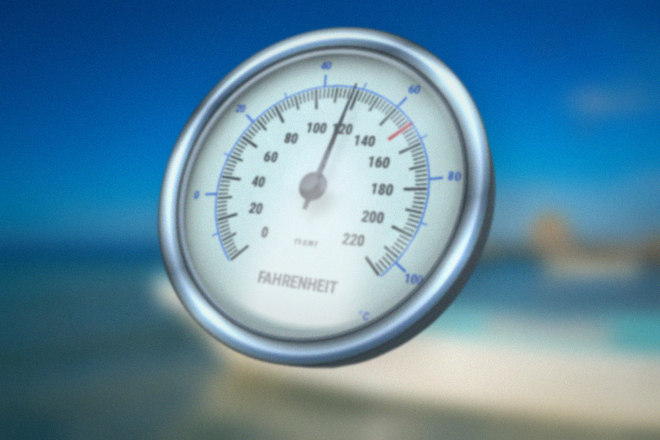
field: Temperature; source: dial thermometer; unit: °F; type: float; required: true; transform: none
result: 120 °F
